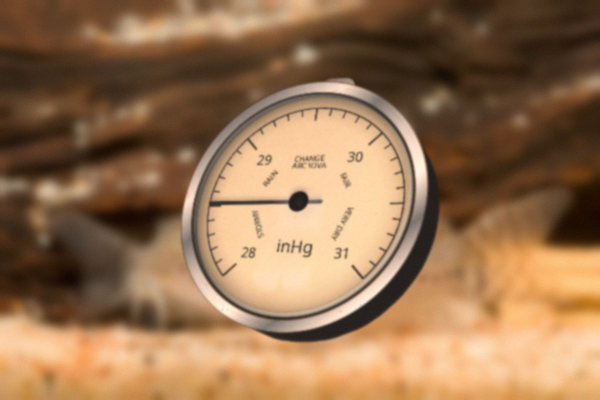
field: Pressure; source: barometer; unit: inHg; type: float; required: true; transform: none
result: 28.5 inHg
